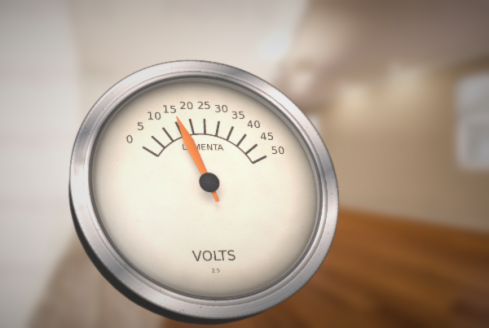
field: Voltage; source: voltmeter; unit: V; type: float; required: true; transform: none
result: 15 V
